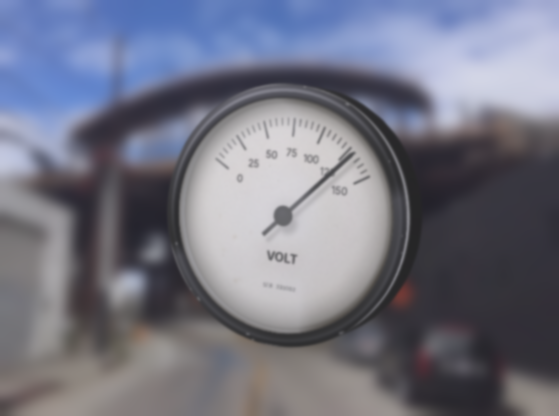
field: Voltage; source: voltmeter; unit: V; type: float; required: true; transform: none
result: 130 V
